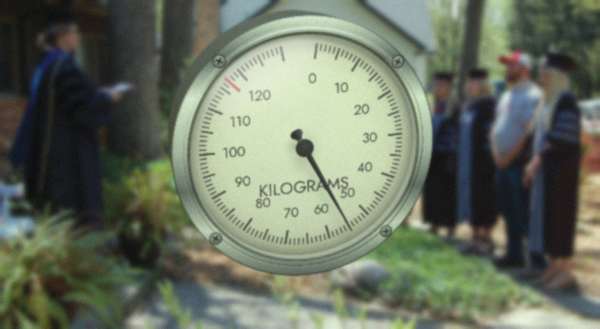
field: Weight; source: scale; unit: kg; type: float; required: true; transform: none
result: 55 kg
